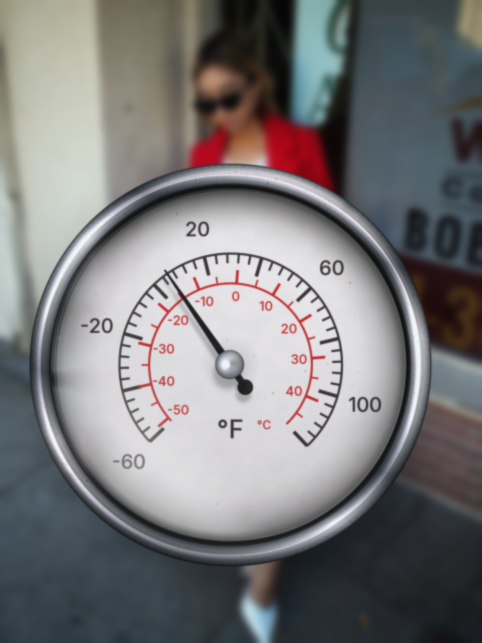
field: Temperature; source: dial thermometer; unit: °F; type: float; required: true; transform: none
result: 6 °F
